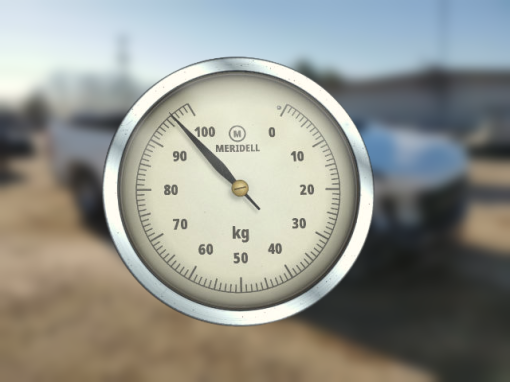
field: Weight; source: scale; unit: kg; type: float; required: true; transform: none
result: 96 kg
